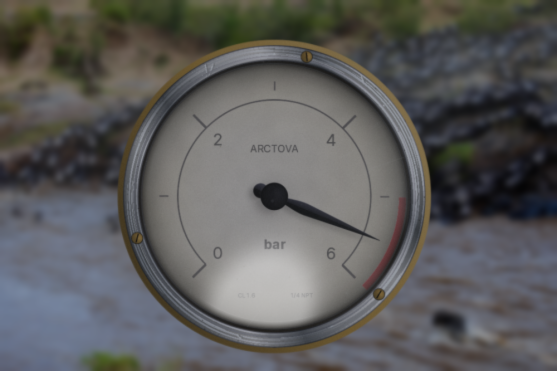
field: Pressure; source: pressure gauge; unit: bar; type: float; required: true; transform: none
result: 5.5 bar
